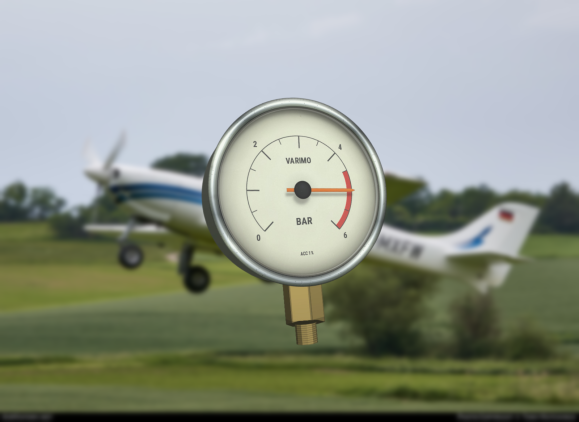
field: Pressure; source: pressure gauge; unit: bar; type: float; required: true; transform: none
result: 5 bar
